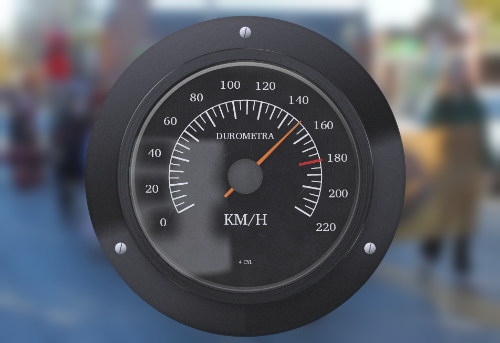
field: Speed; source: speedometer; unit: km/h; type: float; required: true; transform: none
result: 150 km/h
